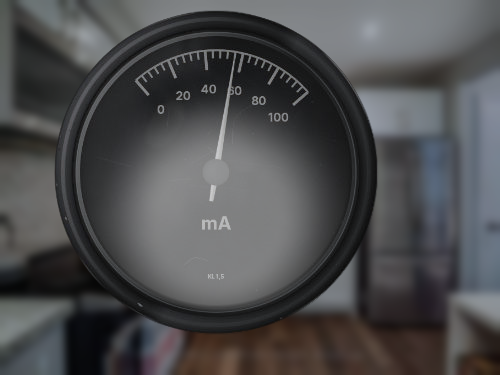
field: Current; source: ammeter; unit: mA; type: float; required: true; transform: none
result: 56 mA
